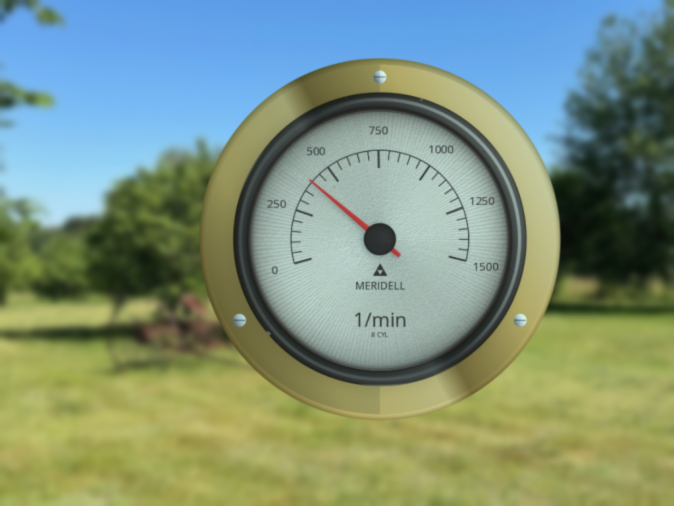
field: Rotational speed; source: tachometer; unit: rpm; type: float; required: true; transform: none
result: 400 rpm
